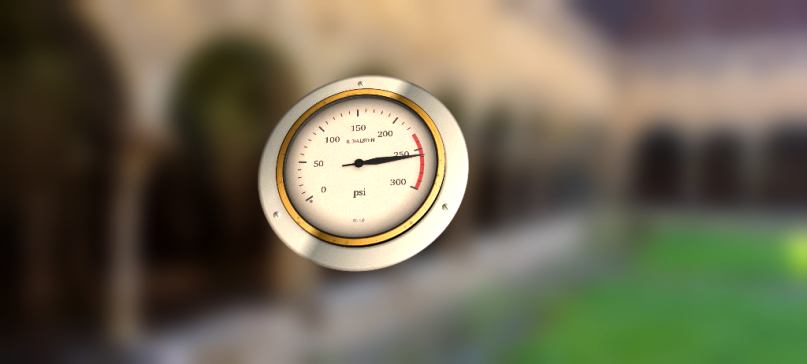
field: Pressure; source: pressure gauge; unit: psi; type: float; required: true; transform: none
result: 260 psi
